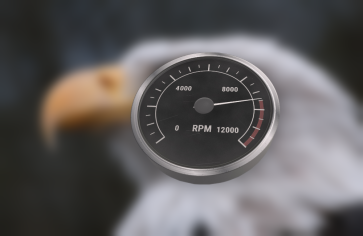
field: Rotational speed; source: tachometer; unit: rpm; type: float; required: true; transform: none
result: 9500 rpm
